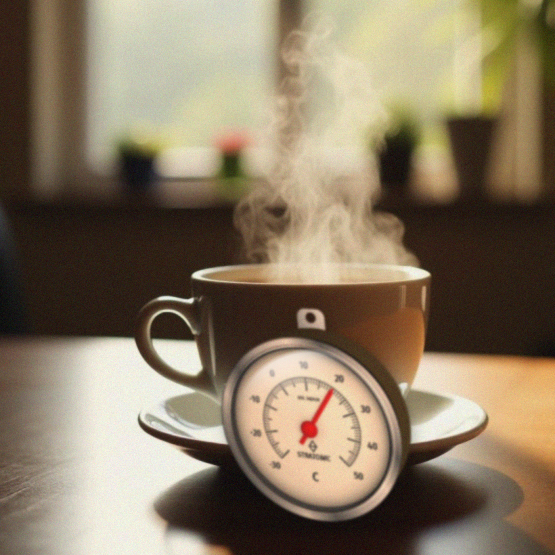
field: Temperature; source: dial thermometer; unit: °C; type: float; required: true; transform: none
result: 20 °C
